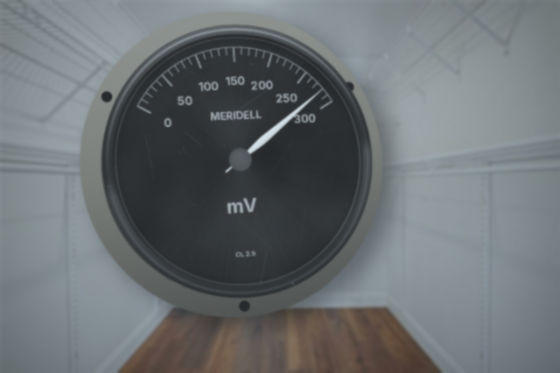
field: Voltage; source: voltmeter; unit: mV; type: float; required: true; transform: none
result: 280 mV
